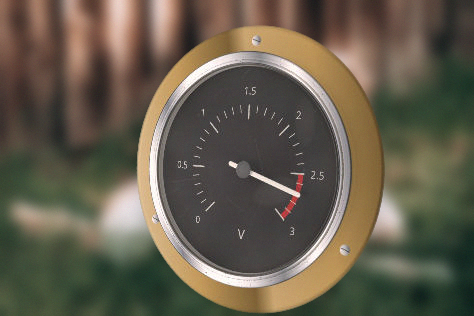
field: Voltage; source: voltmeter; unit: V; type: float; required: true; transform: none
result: 2.7 V
